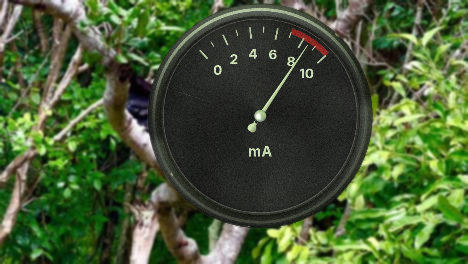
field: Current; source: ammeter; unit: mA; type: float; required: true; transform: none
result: 8.5 mA
